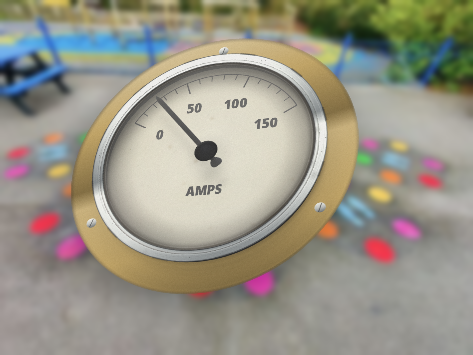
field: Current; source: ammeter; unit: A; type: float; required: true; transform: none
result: 25 A
